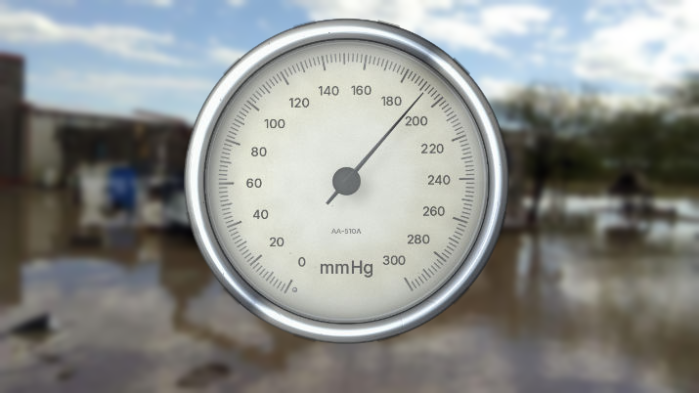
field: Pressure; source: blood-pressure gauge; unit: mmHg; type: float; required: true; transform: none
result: 192 mmHg
